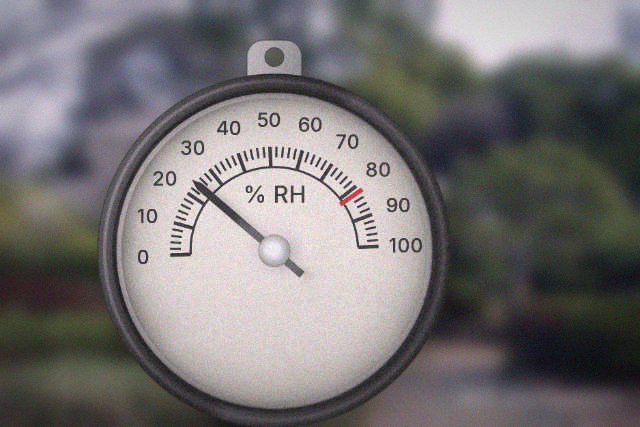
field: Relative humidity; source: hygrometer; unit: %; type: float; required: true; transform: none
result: 24 %
